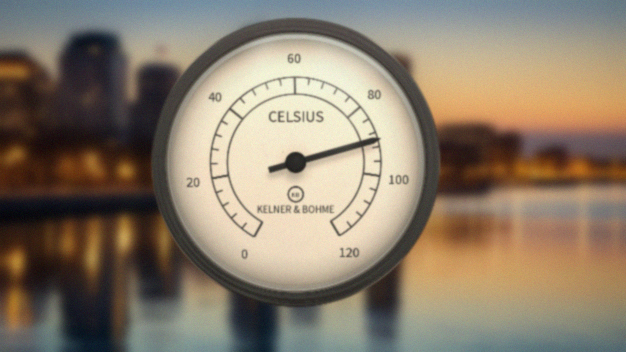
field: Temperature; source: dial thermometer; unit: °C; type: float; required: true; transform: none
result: 90 °C
